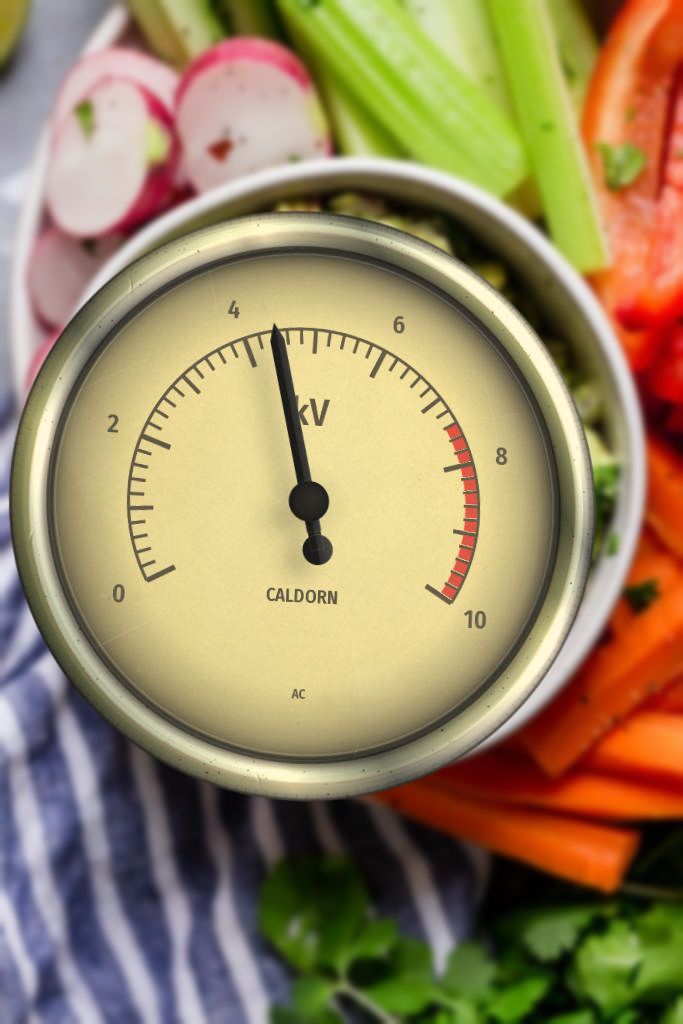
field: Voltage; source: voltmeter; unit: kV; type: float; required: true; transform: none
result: 4.4 kV
